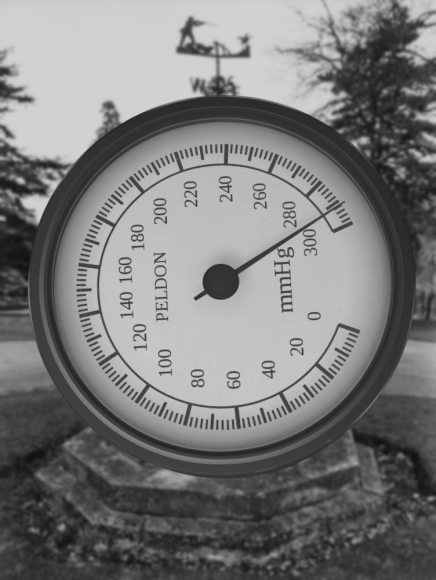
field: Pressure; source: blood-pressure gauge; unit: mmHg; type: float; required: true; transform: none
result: 292 mmHg
